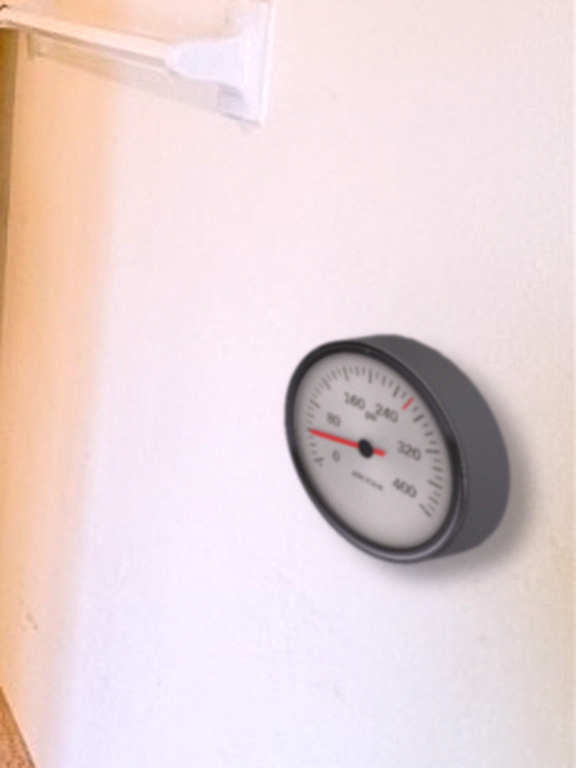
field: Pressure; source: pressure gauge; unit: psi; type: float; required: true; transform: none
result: 40 psi
